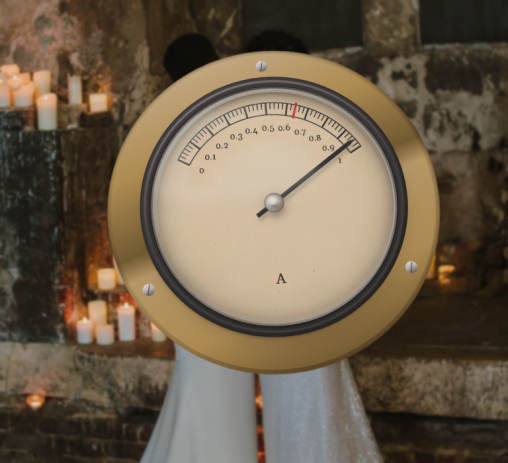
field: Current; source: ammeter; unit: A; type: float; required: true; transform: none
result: 0.96 A
